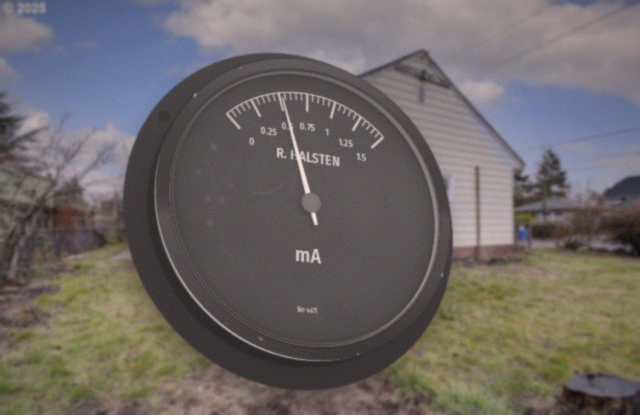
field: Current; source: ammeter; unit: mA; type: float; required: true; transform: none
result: 0.5 mA
